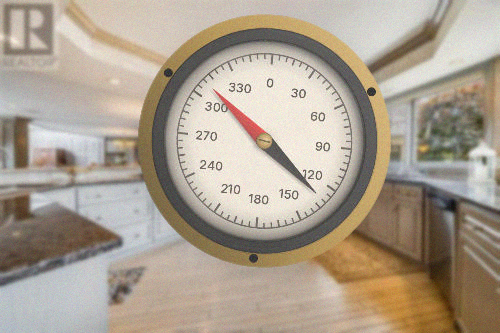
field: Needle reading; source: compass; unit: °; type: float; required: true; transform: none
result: 310 °
